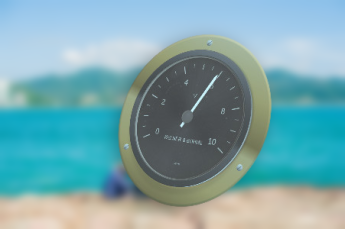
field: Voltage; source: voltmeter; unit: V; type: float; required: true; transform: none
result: 6 V
